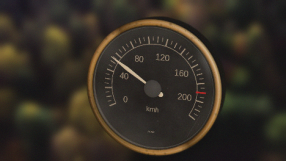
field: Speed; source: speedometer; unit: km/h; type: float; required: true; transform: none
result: 55 km/h
